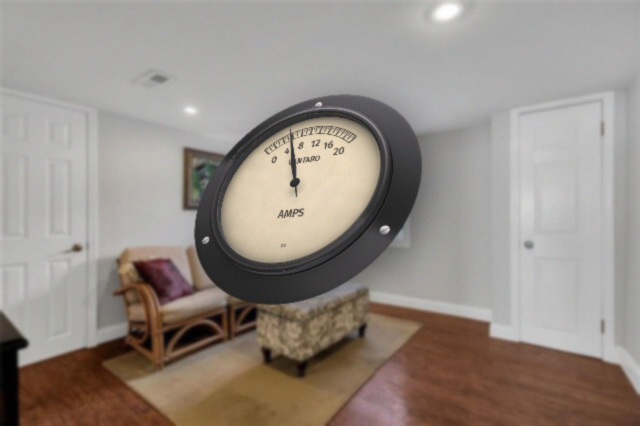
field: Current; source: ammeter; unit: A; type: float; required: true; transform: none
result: 6 A
